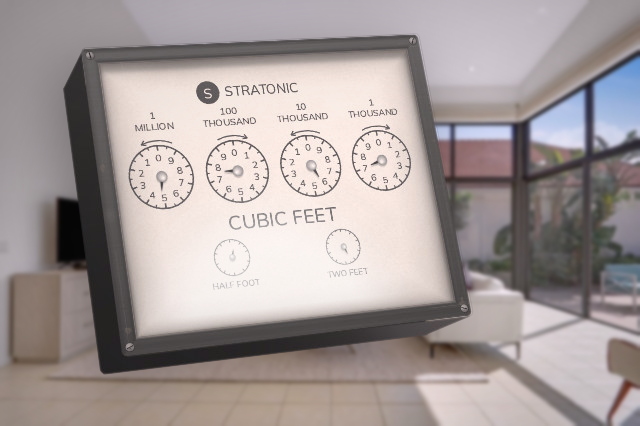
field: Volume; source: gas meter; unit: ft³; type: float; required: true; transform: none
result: 475700 ft³
